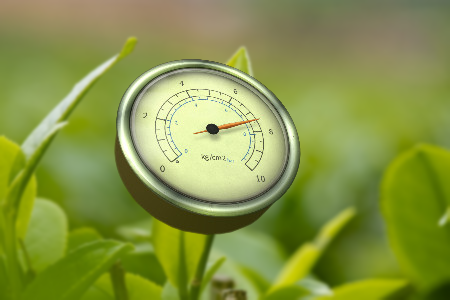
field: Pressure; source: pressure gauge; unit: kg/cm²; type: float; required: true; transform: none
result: 7.5 kg/cm²
